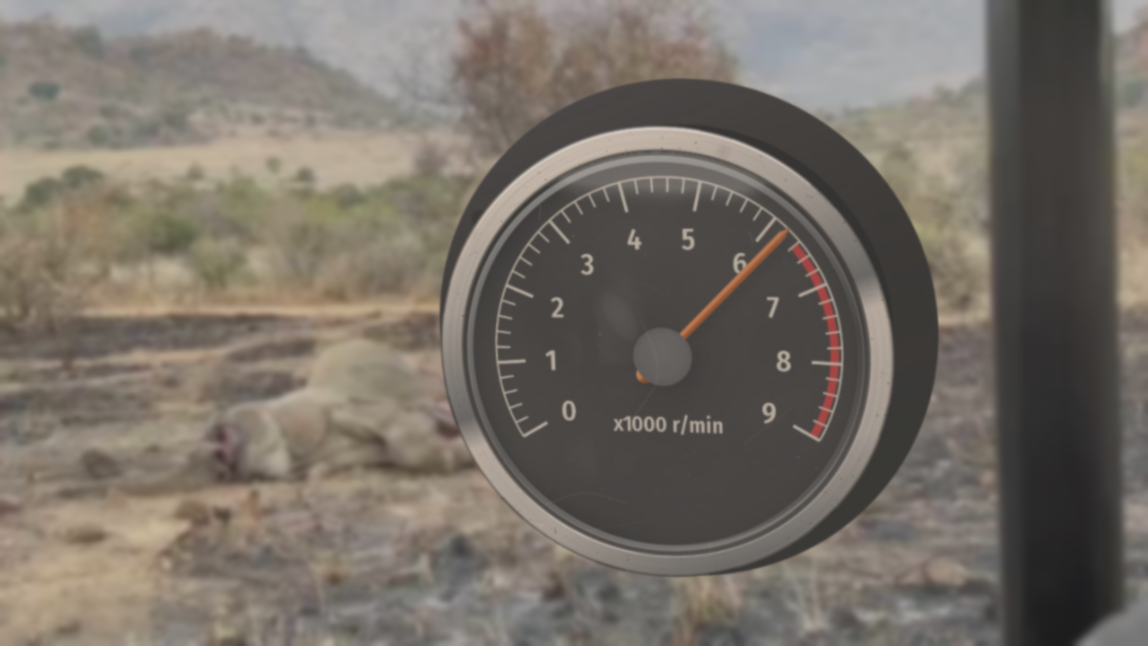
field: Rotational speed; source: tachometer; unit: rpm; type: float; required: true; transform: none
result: 6200 rpm
